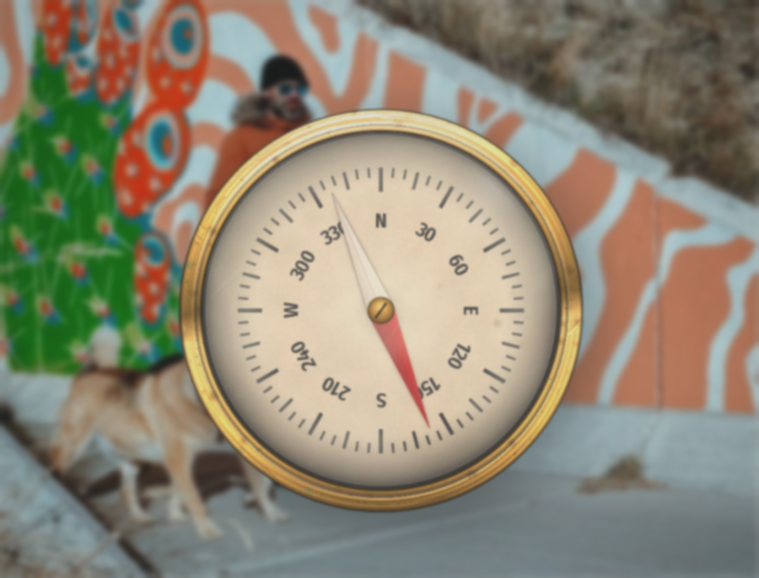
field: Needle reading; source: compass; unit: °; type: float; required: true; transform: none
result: 157.5 °
